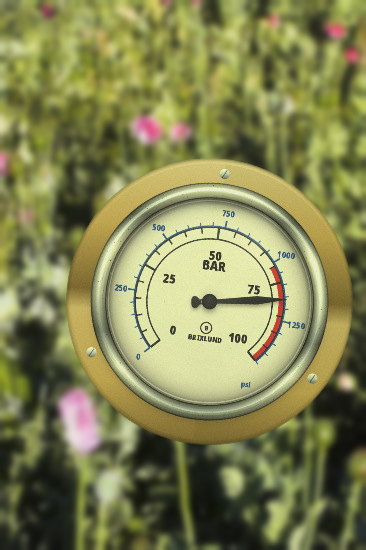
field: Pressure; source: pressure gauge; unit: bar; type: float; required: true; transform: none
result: 80 bar
